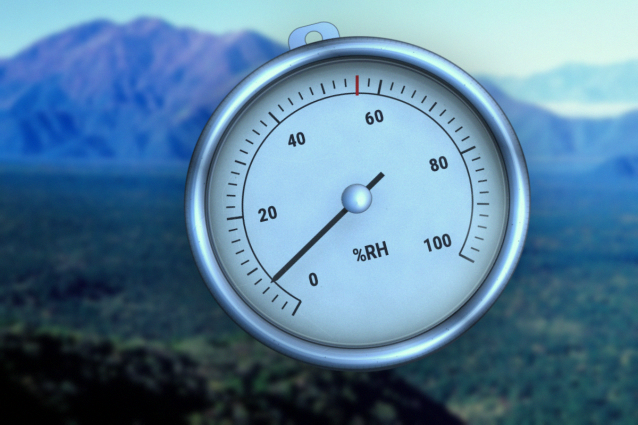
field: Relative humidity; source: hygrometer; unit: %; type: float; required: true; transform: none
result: 6 %
